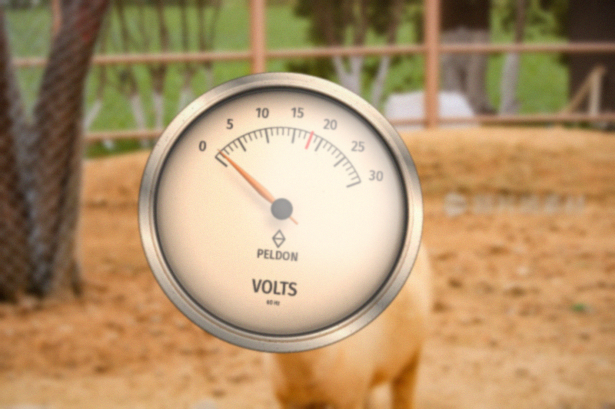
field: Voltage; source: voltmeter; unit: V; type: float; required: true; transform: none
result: 1 V
